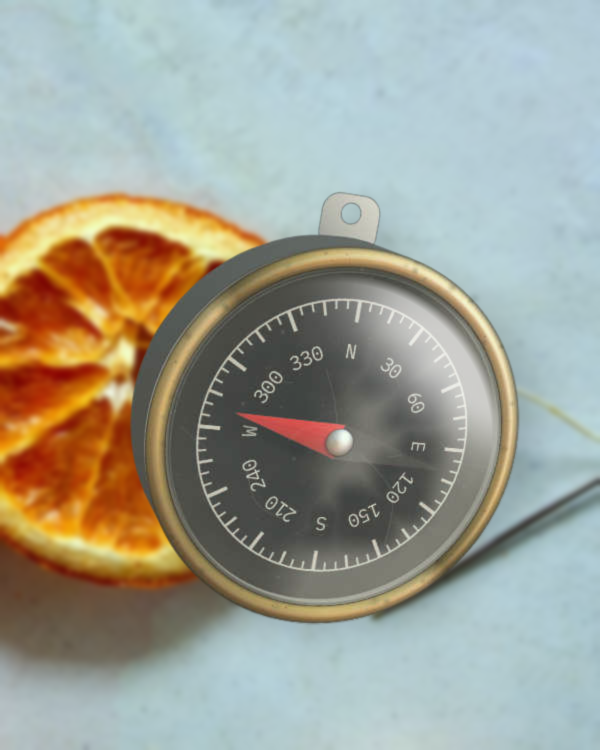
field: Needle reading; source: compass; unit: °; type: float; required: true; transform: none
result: 280 °
